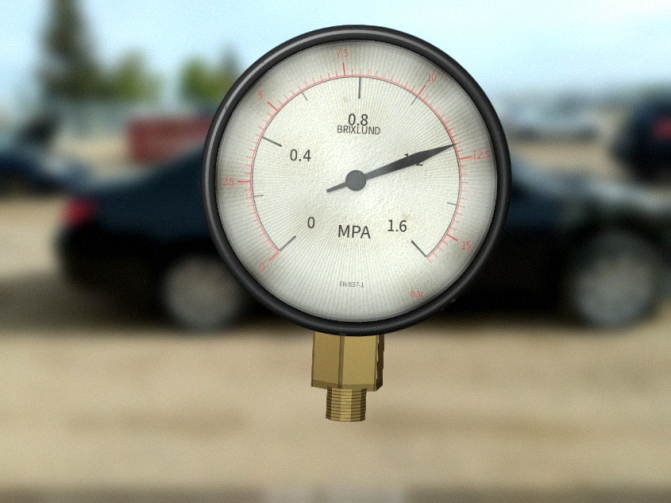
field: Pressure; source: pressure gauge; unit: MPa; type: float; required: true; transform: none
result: 1.2 MPa
